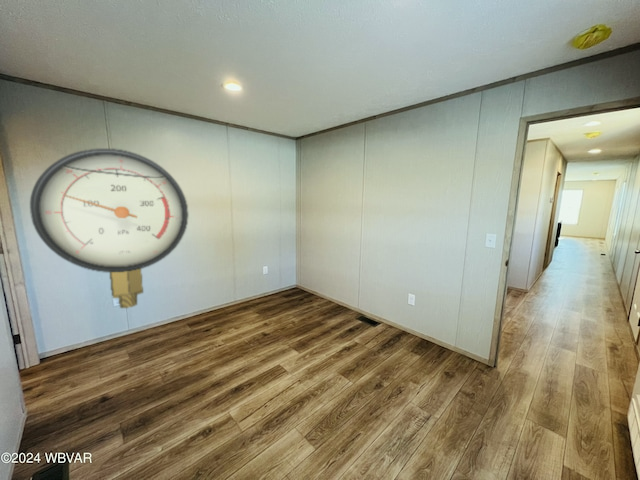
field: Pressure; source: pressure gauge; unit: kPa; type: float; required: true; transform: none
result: 100 kPa
